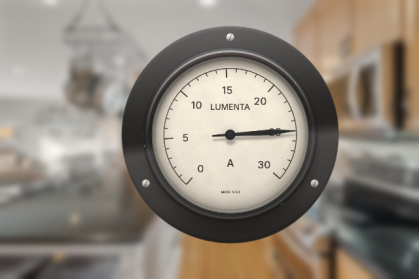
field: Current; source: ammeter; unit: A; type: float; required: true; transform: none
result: 25 A
